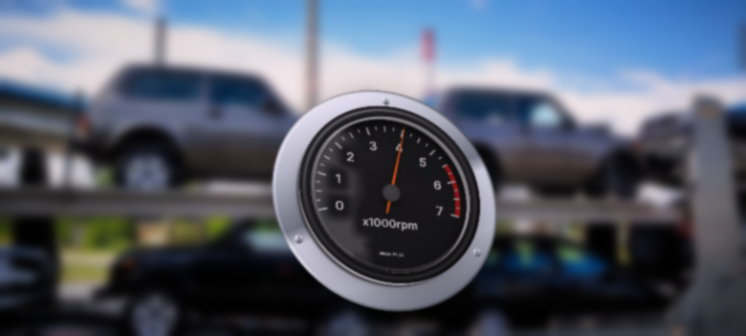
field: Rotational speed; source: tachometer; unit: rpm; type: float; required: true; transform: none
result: 4000 rpm
